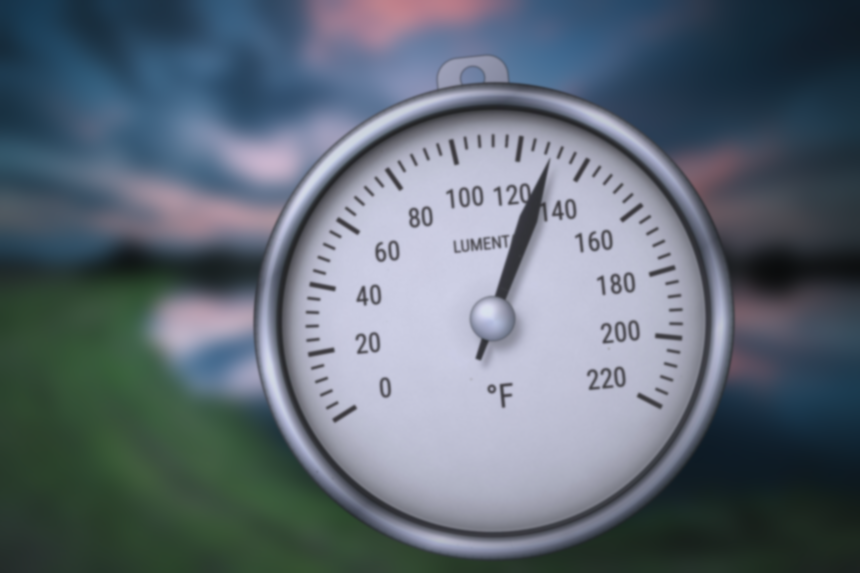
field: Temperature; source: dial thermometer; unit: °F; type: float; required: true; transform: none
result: 130 °F
